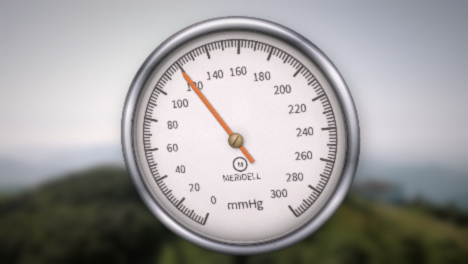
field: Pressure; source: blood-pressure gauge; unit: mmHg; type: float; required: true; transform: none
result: 120 mmHg
